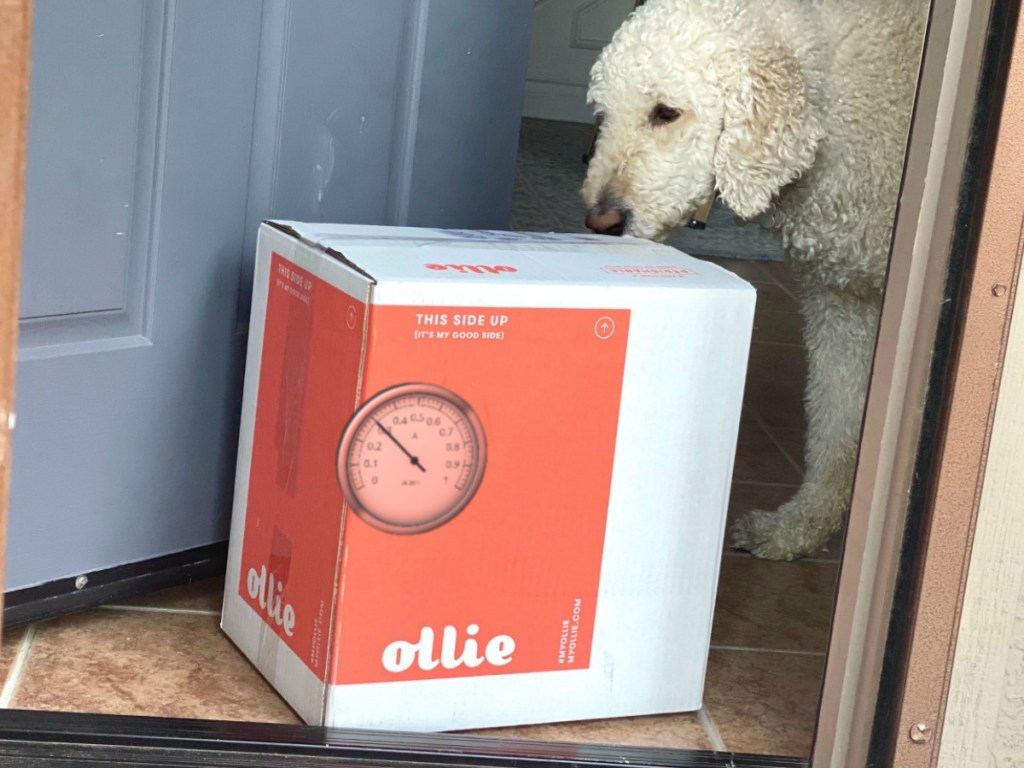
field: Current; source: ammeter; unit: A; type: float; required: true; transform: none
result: 0.3 A
